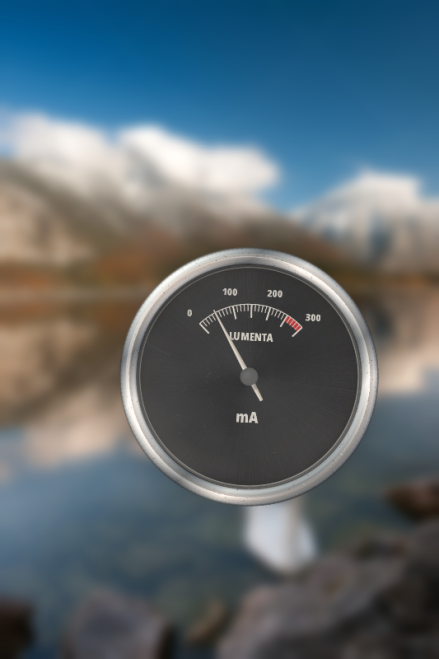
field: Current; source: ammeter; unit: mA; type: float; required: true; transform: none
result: 50 mA
